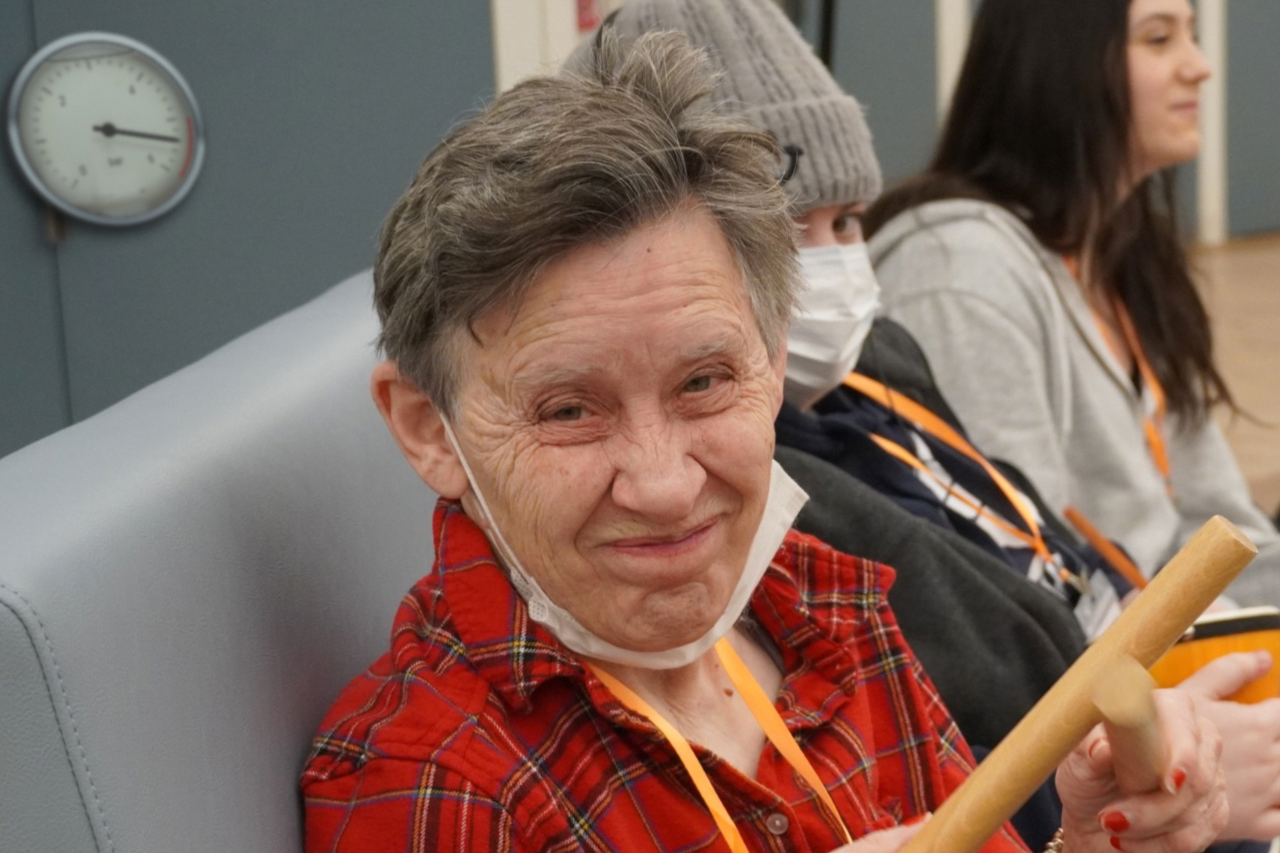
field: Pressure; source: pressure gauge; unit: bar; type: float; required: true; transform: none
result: 5.4 bar
